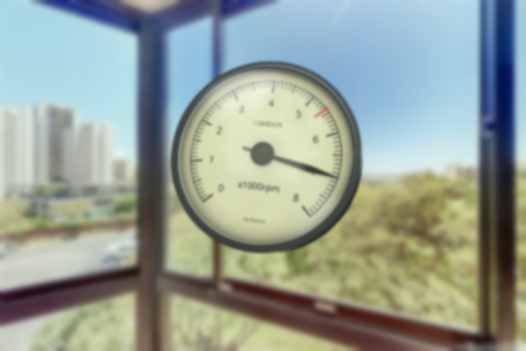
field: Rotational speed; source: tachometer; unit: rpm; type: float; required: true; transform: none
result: 7000 rpm
